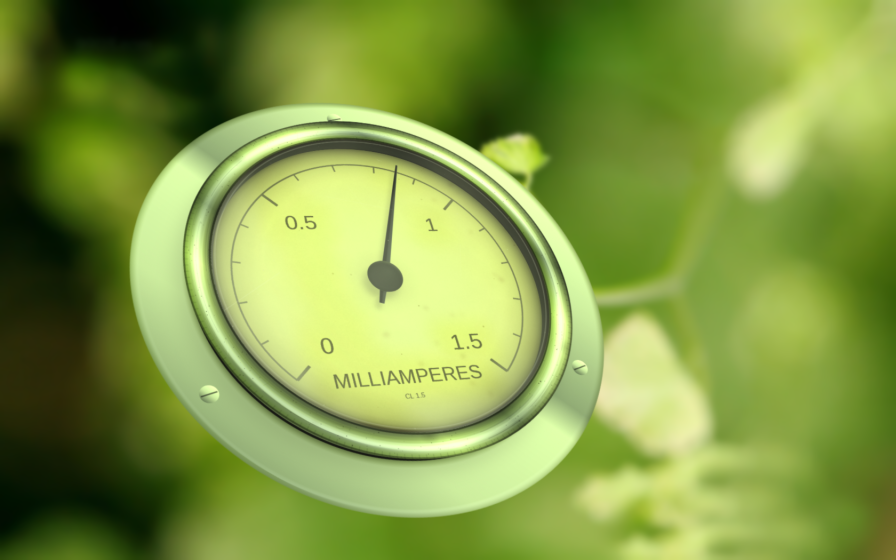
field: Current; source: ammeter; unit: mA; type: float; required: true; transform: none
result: 0.85 mA
